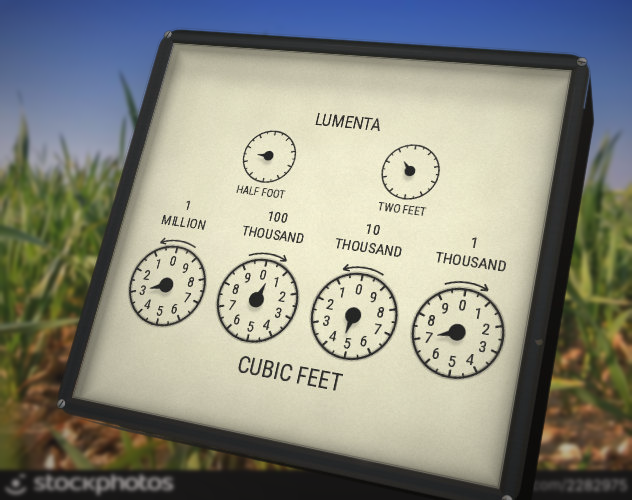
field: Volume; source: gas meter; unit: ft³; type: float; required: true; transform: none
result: 304700 ft³
